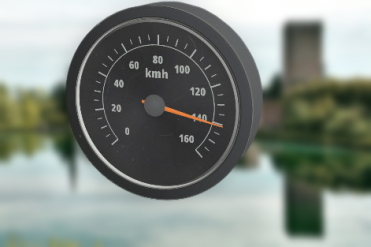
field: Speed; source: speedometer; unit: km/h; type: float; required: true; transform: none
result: 140 km/h
